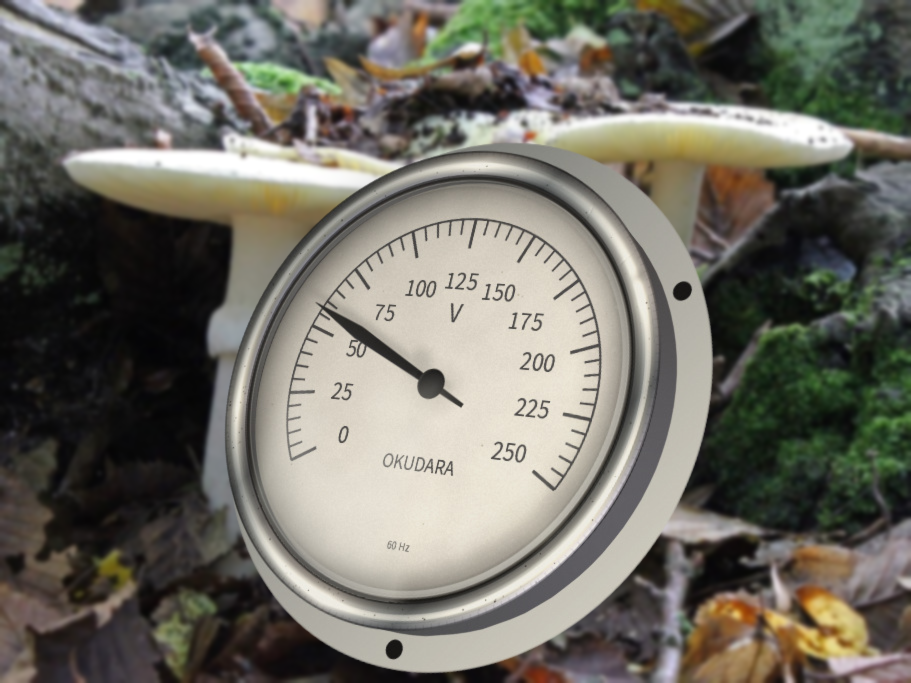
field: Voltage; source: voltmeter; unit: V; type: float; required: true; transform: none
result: 57.5 V
